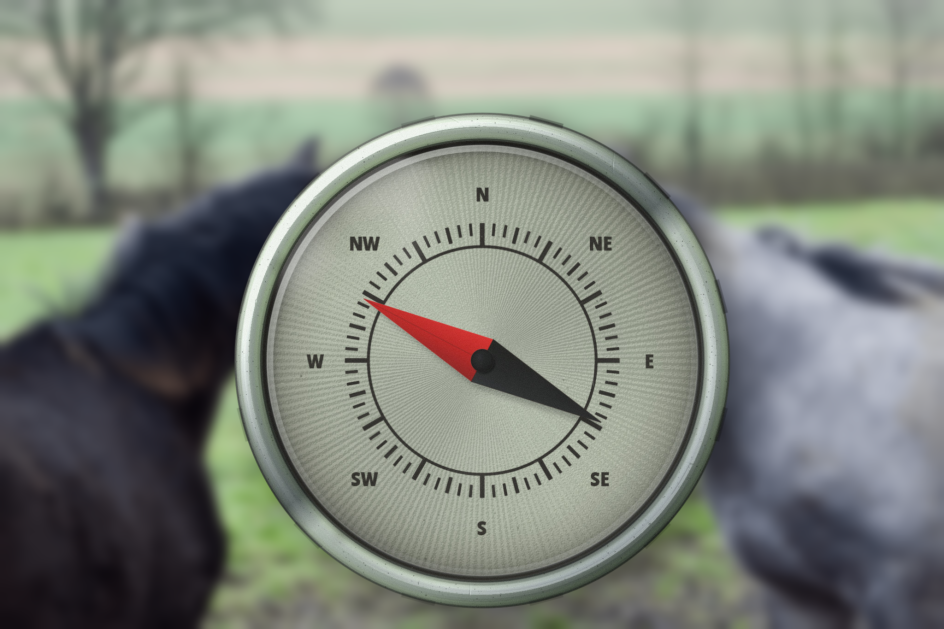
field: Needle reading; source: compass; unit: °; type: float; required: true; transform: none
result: 297.5 °
